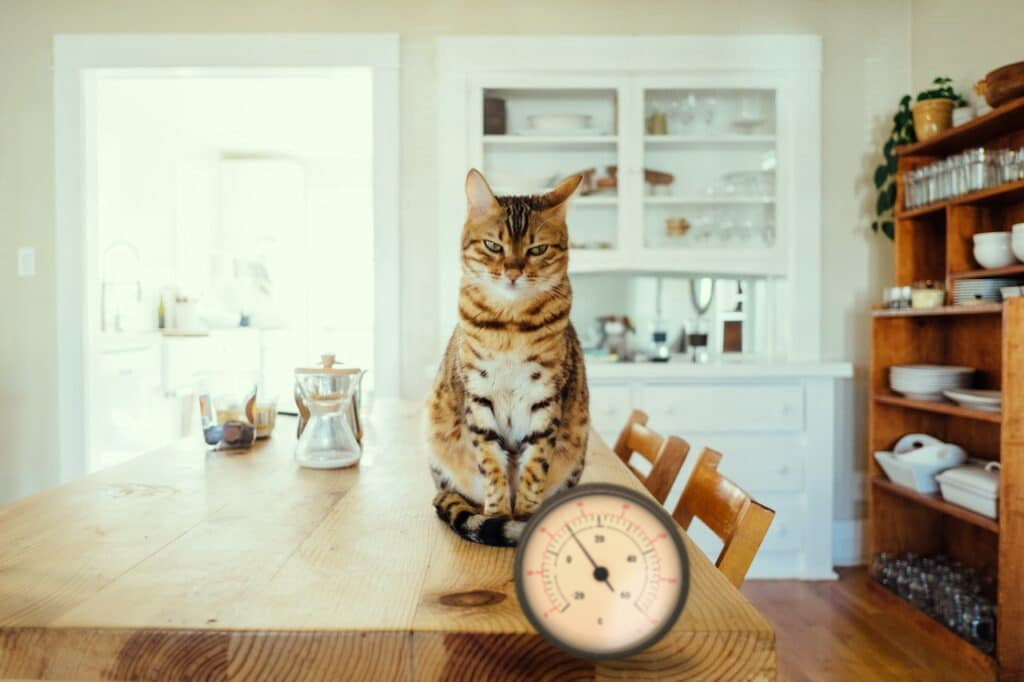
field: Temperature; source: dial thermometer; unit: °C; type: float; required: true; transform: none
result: 10 °C
